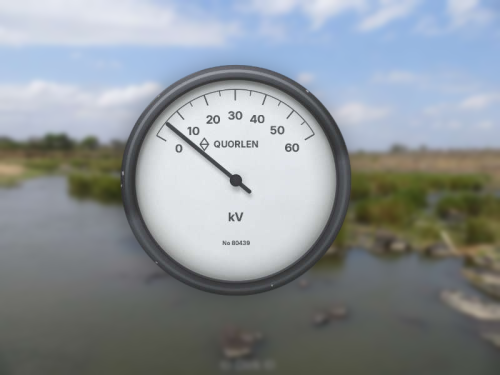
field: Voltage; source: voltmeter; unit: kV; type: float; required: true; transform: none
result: 5 kV
